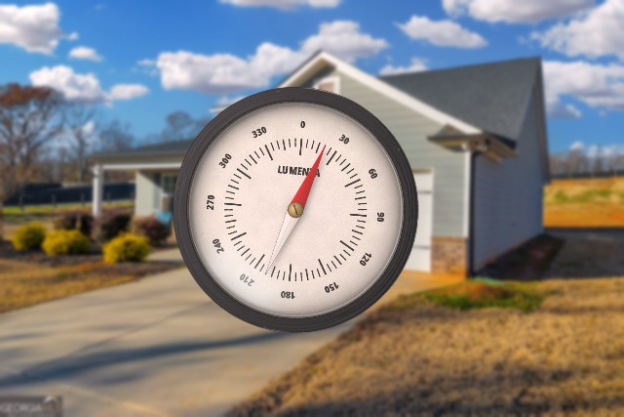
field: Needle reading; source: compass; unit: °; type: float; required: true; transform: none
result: 20 °
